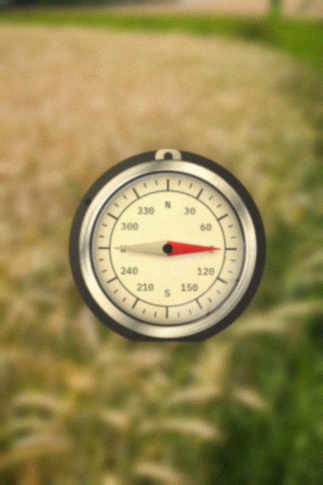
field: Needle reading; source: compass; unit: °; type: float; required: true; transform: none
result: 90 °
